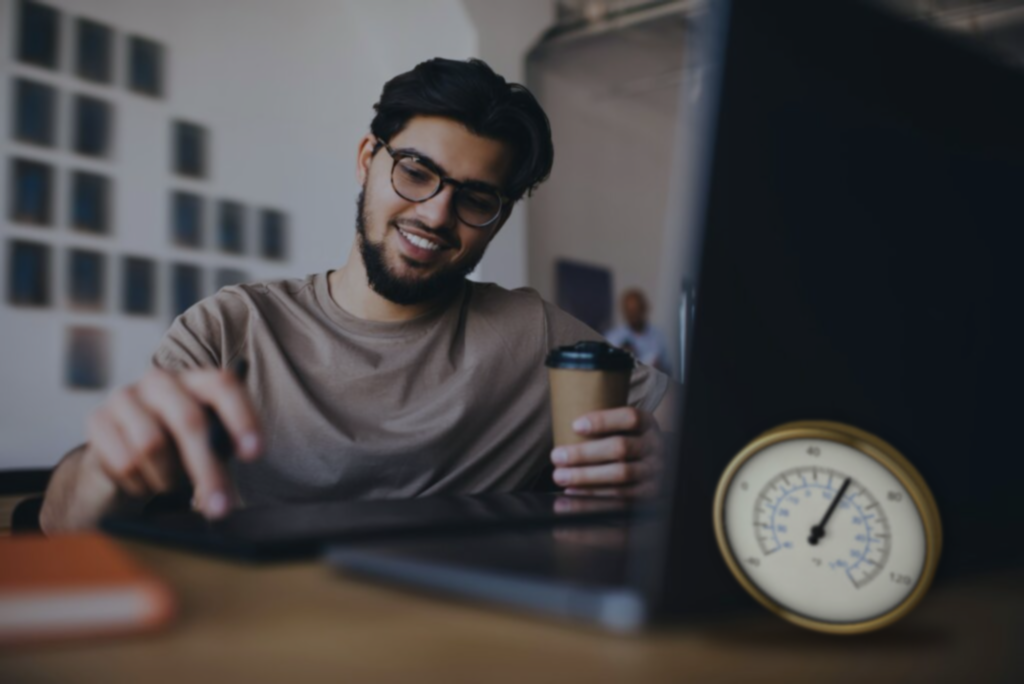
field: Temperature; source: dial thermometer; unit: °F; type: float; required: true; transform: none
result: 60 °F
